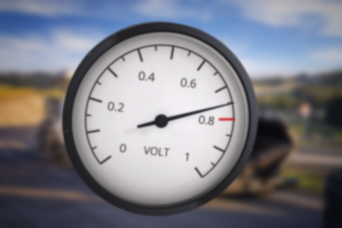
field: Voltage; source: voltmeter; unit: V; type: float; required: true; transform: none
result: 0.75 V
